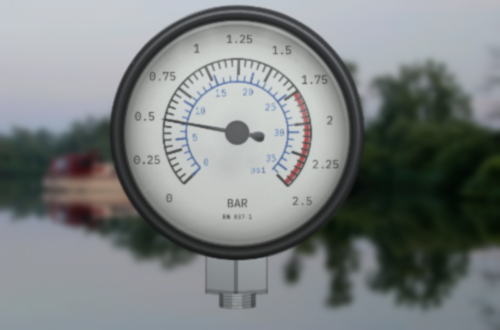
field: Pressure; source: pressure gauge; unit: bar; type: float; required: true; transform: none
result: 0.5 bar
